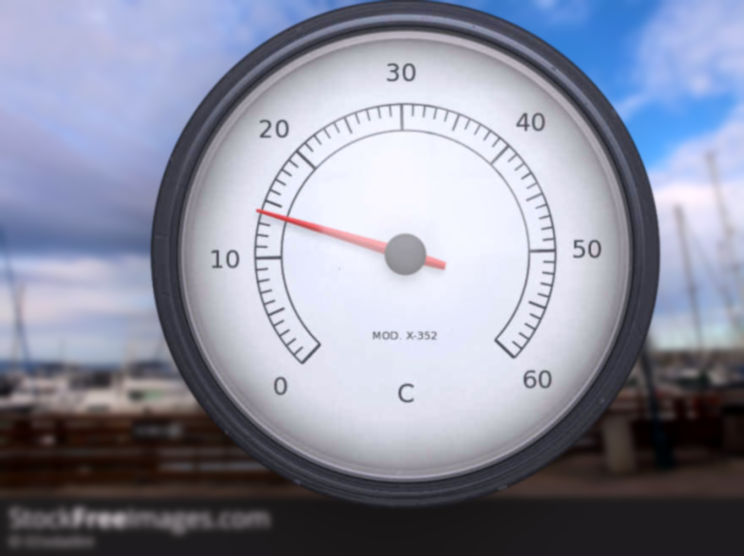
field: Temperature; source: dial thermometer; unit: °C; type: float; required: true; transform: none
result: 14 °C
